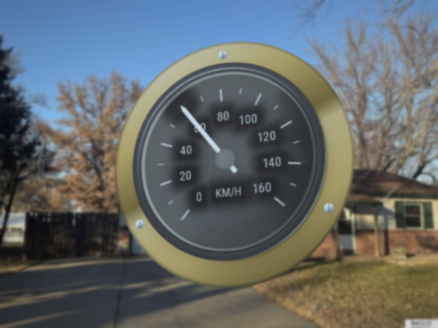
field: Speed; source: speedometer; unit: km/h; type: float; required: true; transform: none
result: 60 km/h
